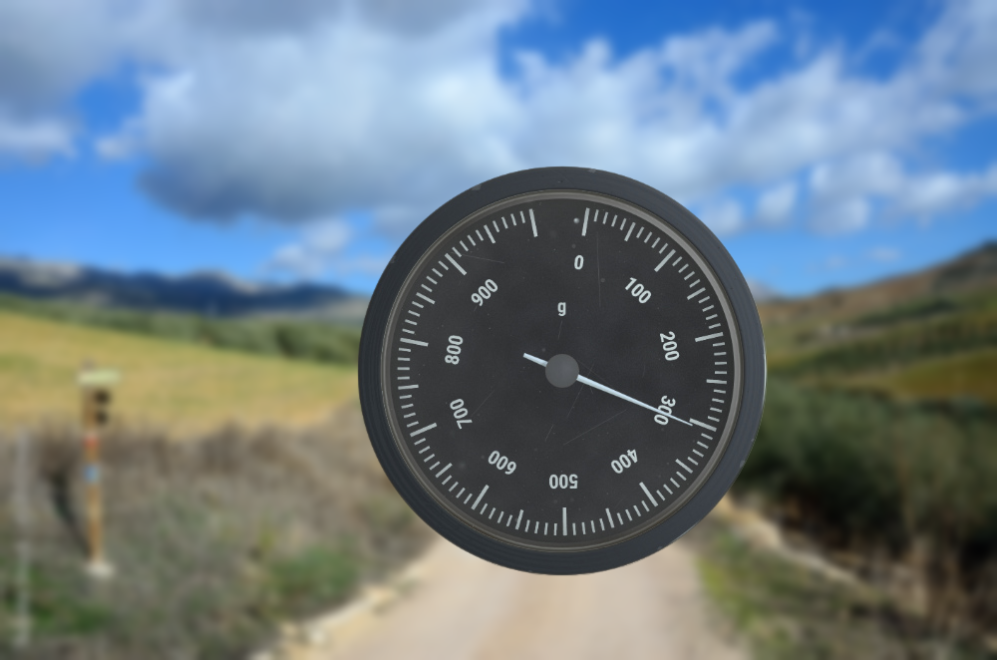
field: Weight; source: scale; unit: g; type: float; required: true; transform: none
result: 305 g
